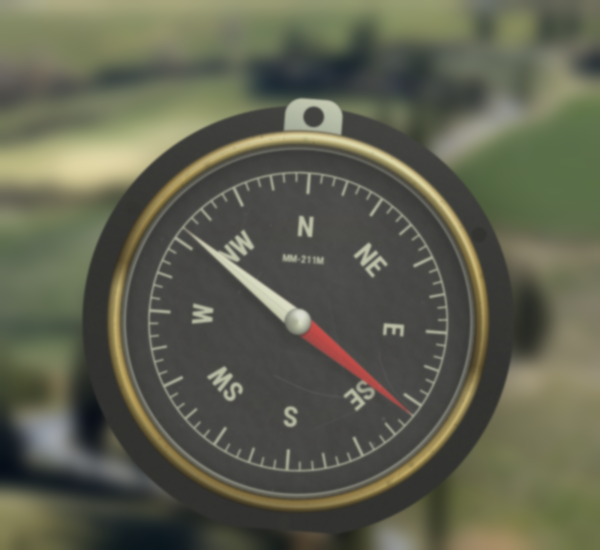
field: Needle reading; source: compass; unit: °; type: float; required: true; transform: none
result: 125 °
